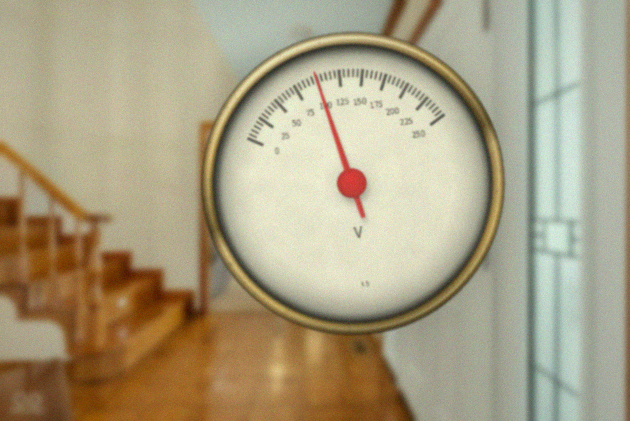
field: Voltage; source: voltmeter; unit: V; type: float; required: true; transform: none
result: 100 V
